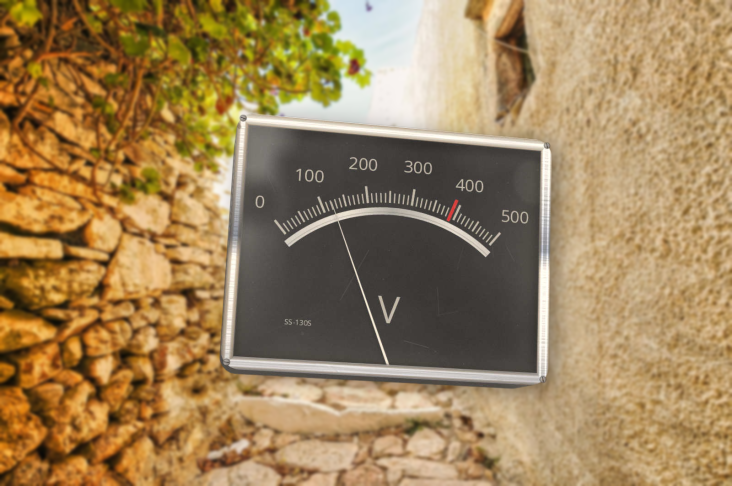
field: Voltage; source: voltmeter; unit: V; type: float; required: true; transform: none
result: 120 V
